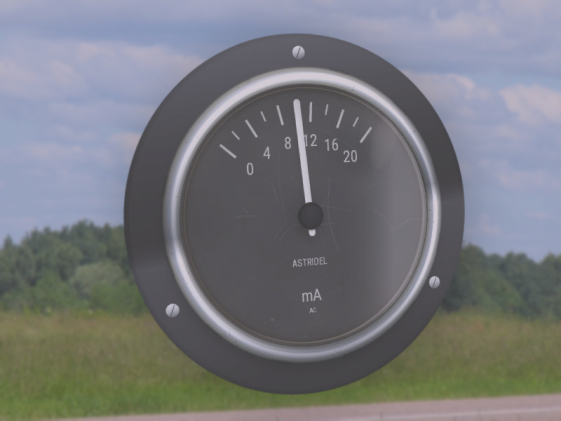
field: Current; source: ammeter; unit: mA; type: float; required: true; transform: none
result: 10 mA
